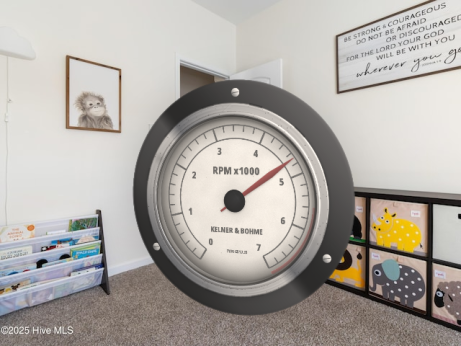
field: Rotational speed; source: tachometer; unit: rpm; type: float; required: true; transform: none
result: 4700 rpm
